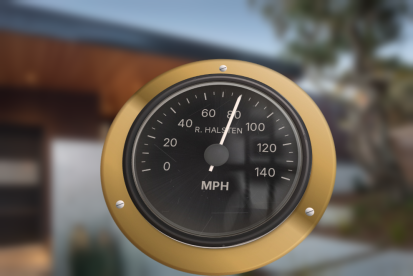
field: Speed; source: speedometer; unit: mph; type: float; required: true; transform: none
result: 80 mph
